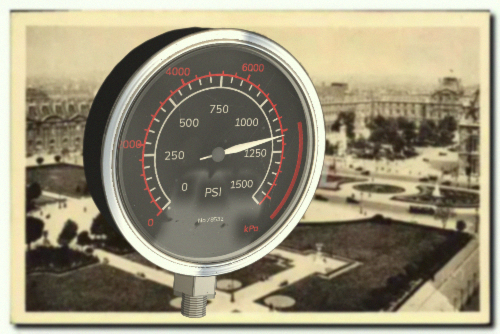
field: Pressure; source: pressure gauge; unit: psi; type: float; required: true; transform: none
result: 1175 psi
